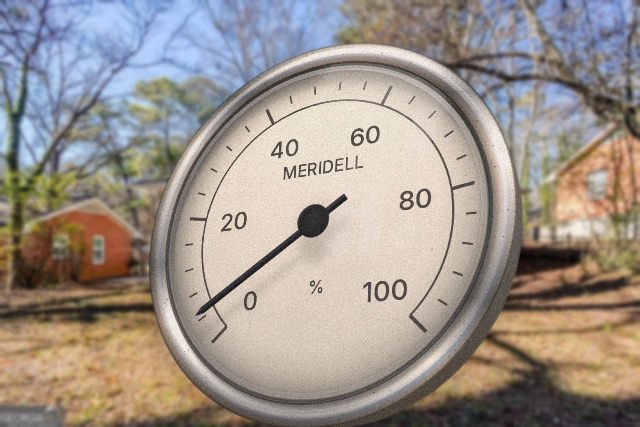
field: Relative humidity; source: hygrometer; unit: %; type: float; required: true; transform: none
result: 4 %
